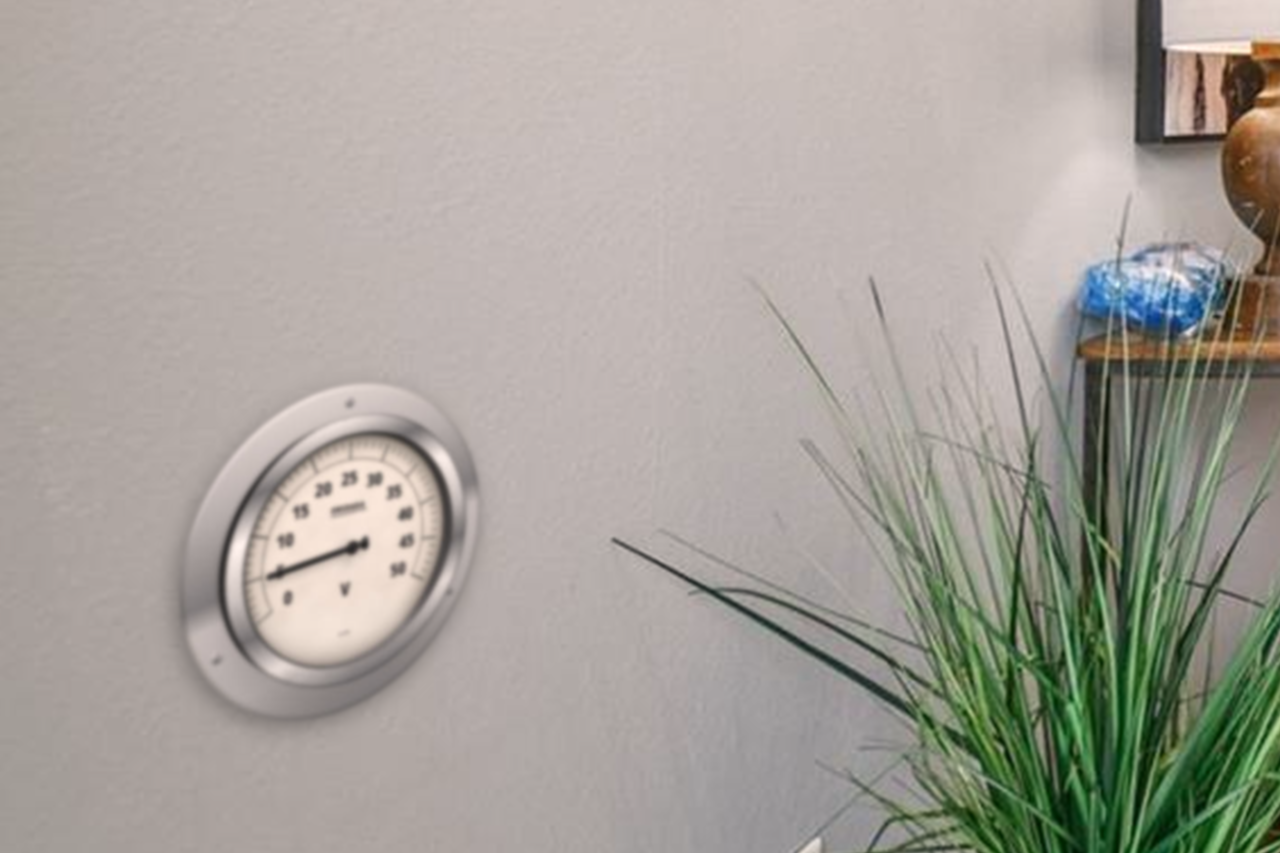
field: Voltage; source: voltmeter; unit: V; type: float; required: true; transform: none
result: 5 V
